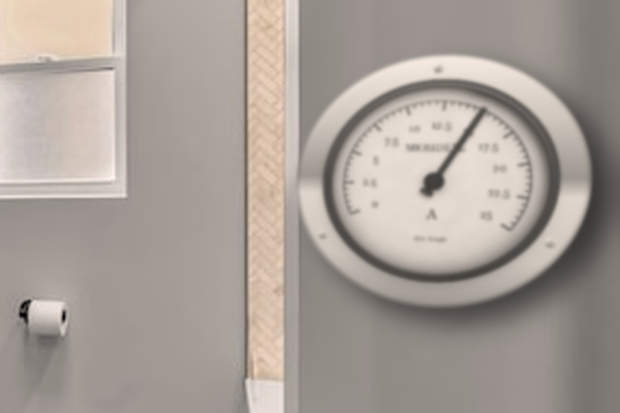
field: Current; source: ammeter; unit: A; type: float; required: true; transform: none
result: 15 A
